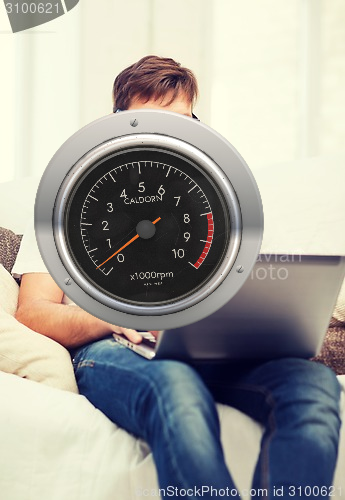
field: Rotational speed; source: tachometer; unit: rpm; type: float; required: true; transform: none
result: 400 rpm
